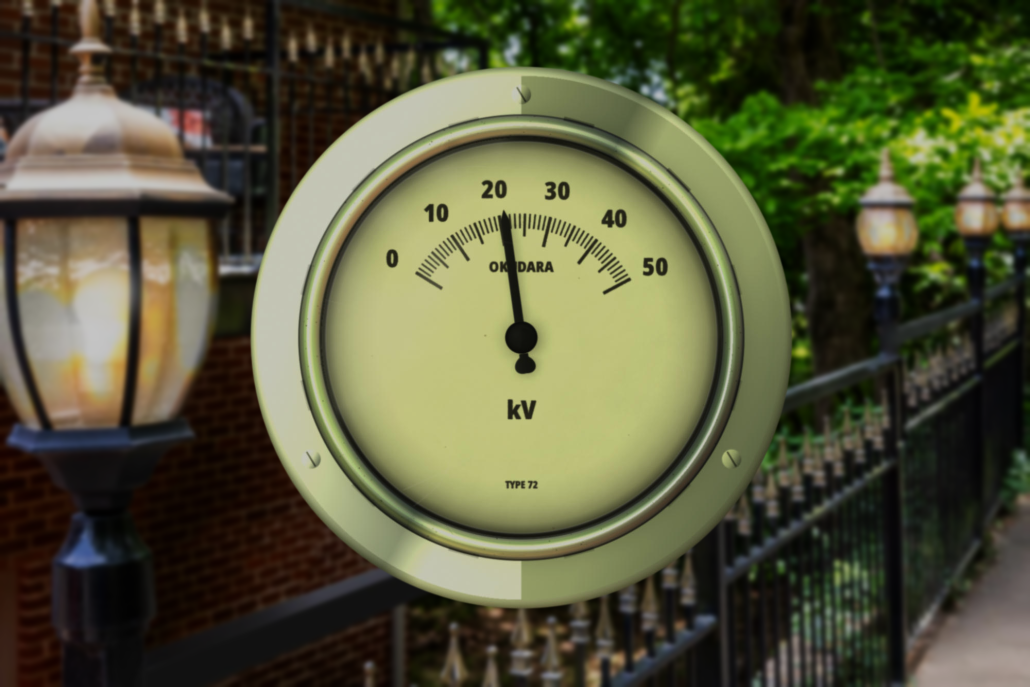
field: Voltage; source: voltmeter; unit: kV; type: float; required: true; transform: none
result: 21 kV
